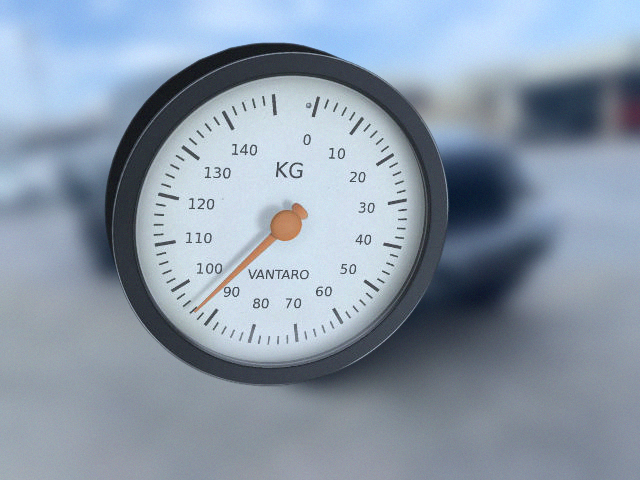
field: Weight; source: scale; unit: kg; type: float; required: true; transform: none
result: 94 kg
